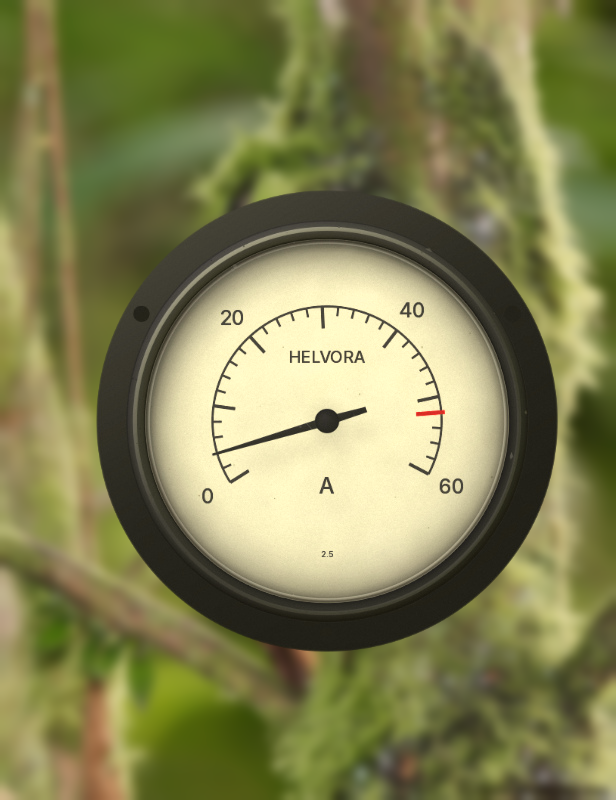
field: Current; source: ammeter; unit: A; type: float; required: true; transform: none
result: 4 A
